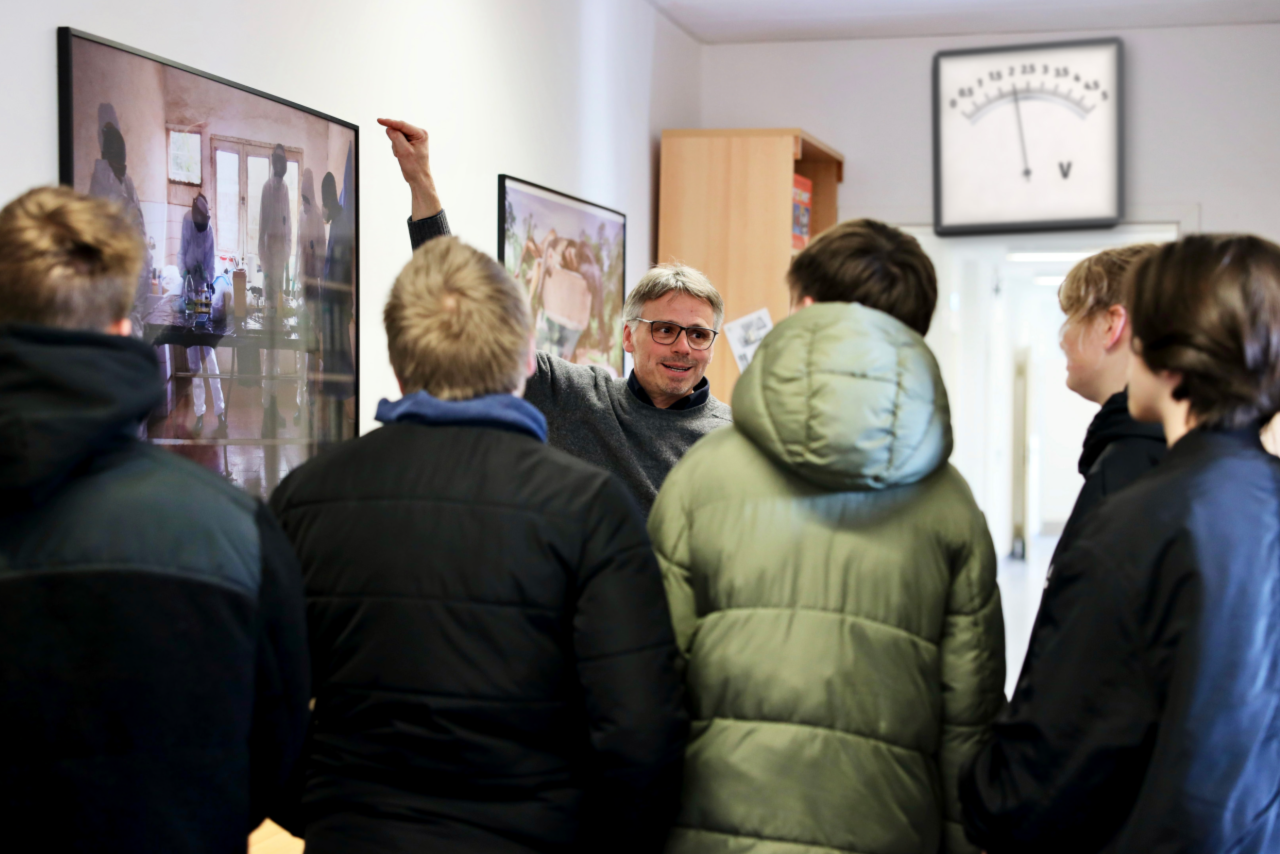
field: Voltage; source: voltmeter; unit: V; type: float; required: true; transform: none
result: 2 V
